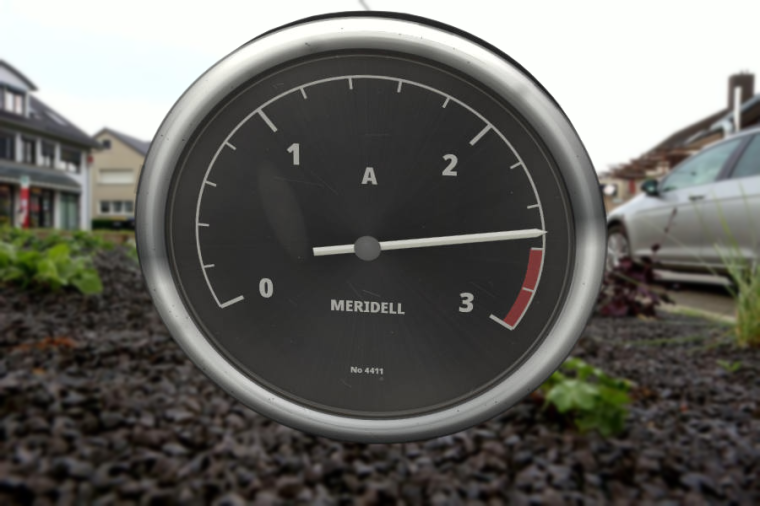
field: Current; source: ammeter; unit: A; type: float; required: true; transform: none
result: 2.5 A
